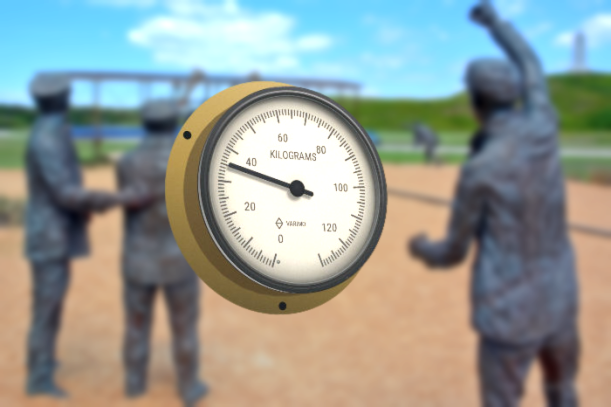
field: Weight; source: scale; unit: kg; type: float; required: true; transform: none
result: 35 kg
